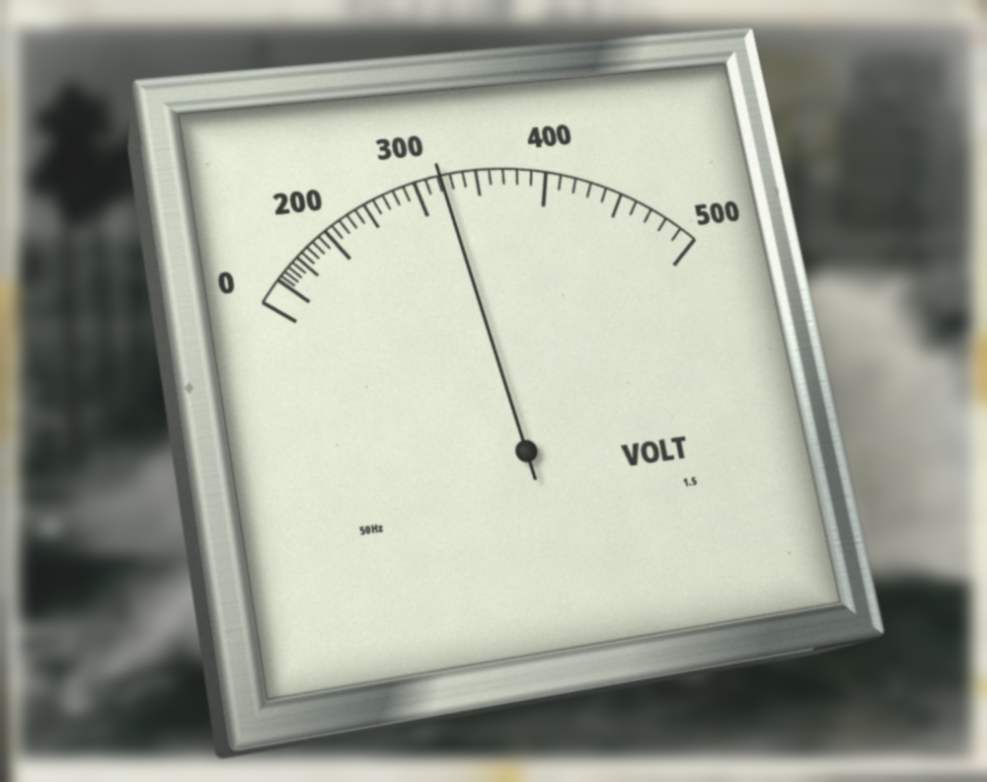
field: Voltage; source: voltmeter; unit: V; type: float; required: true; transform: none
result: 320 V
